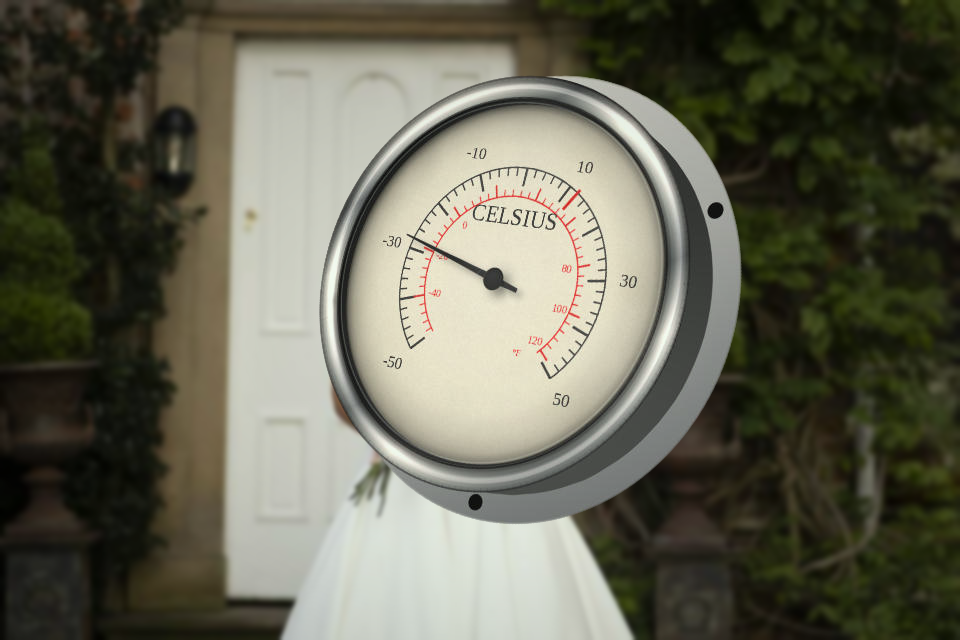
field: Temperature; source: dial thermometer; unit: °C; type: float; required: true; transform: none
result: -28 °C
